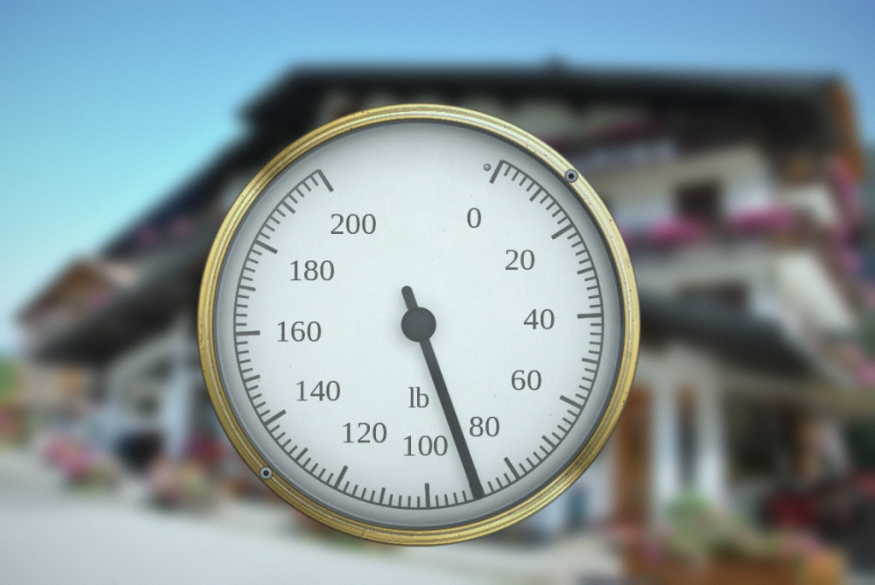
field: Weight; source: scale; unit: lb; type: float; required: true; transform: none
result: 89 lb
